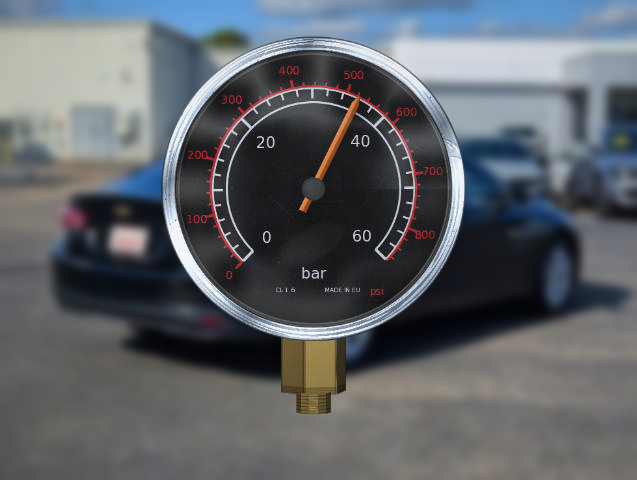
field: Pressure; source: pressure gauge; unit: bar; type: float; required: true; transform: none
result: 36 bar
